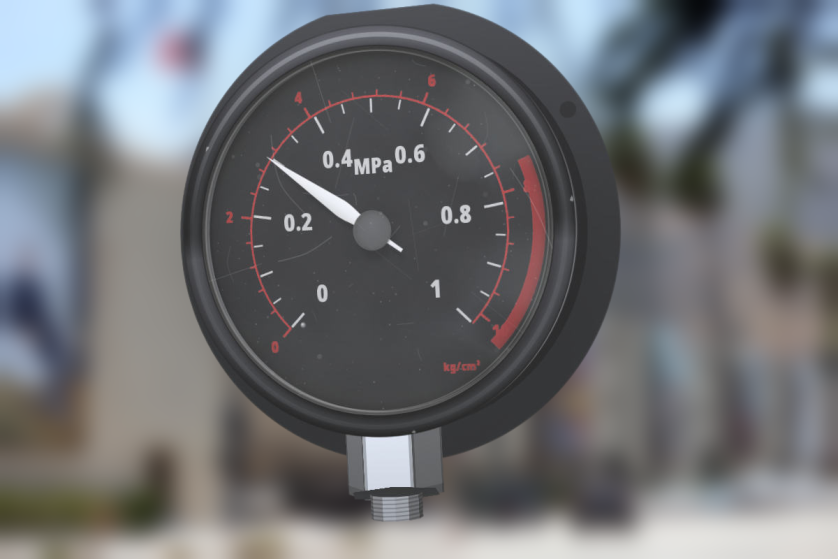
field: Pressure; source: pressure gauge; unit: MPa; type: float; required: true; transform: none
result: 0.3 MPa
